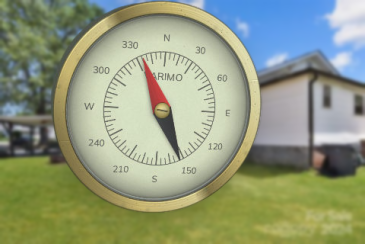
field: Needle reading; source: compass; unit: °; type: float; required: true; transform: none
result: 335 °
